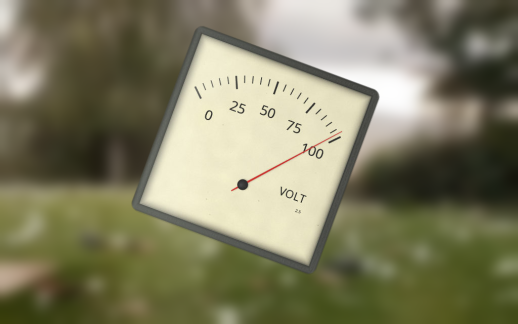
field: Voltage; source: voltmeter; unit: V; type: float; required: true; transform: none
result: 97.5 V
